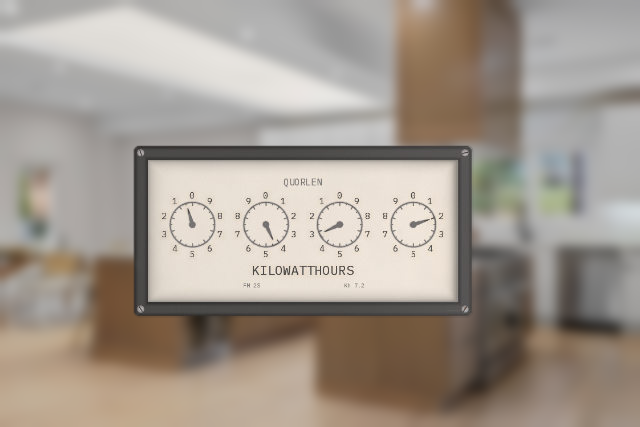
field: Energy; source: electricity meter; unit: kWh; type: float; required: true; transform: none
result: 432 kWh
